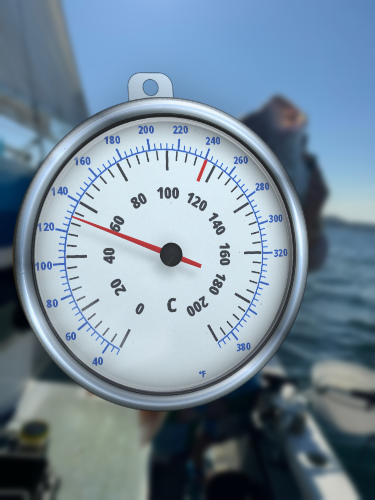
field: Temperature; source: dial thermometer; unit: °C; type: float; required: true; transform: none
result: 54 °C
